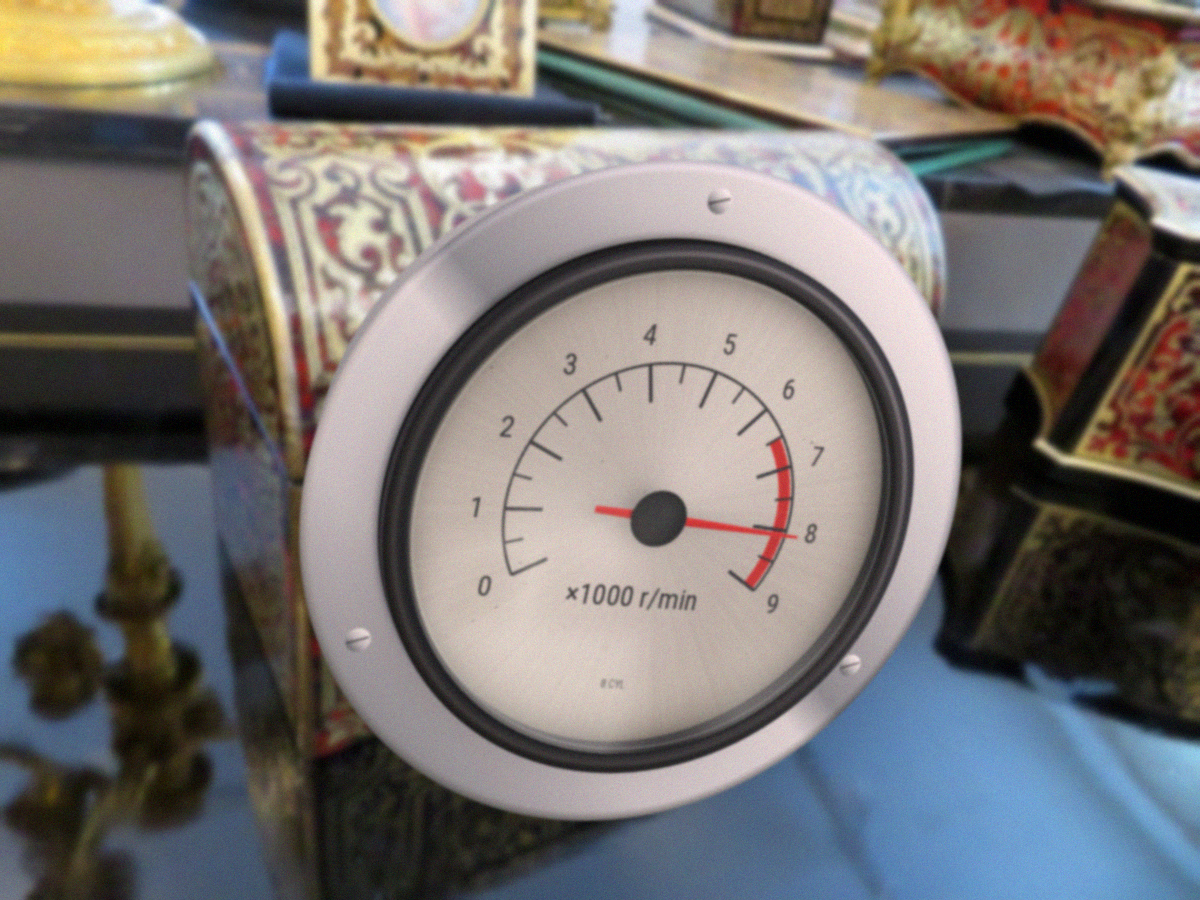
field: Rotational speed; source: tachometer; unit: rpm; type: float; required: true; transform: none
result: 8000 rpm
